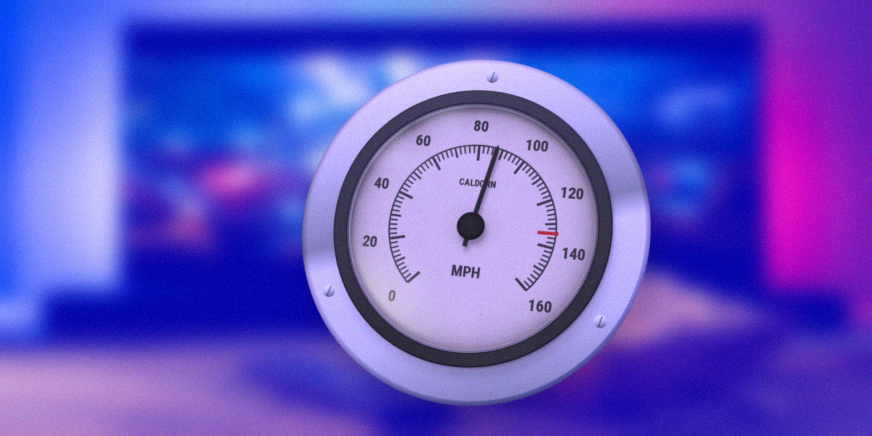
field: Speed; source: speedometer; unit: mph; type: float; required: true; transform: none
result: 88 mph
